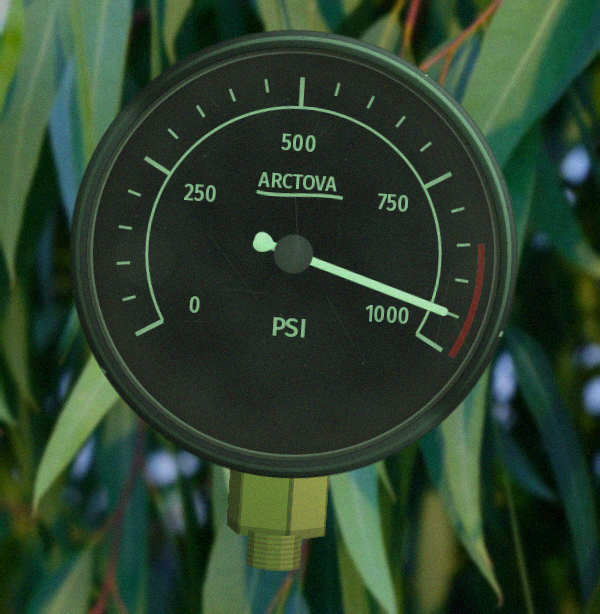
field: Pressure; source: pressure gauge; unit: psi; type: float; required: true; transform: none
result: 950 psi
